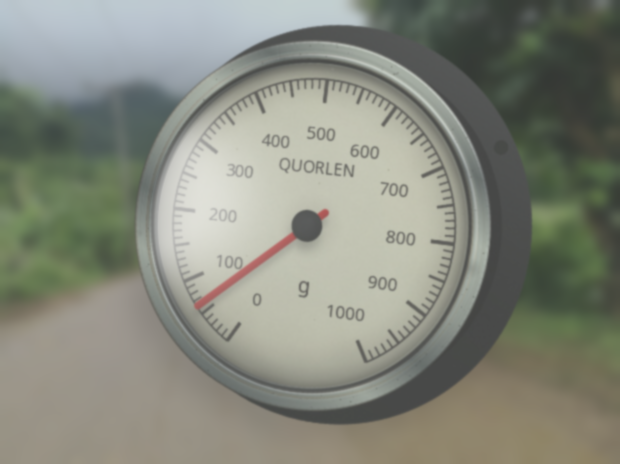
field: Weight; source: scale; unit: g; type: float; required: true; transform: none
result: 60 g
